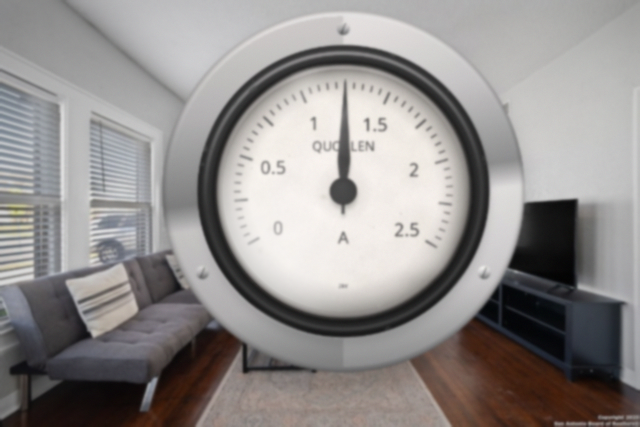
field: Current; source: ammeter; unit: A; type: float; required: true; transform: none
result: 1.25 A
